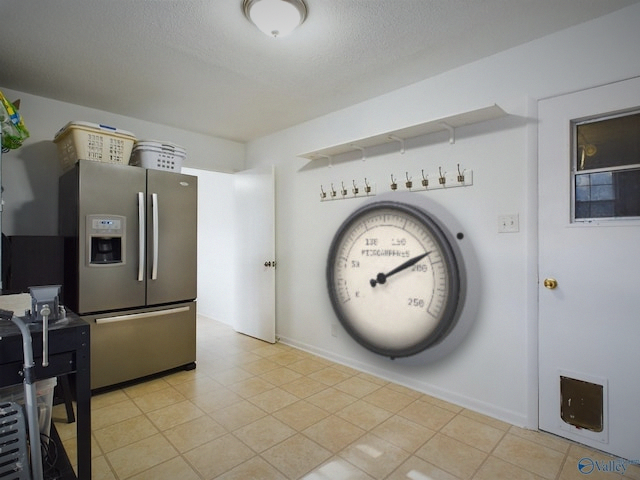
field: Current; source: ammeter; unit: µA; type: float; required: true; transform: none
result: 190 µA
